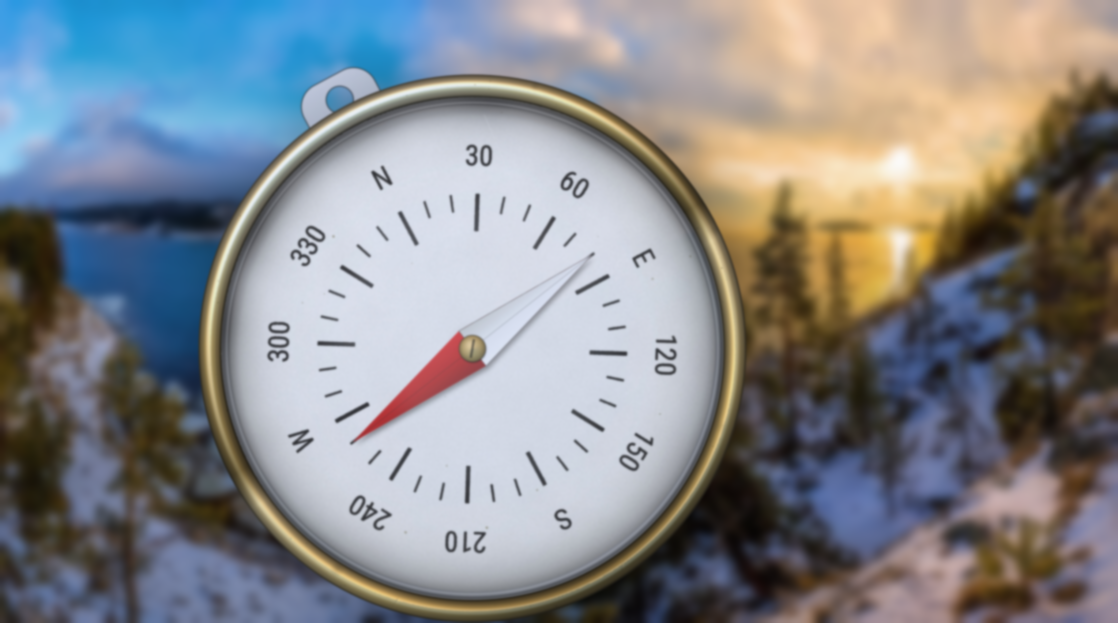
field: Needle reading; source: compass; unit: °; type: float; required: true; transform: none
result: 260 °
